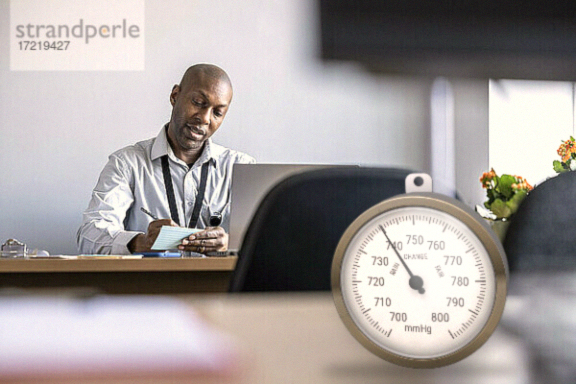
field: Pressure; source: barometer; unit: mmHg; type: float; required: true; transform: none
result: 740 mmHg
